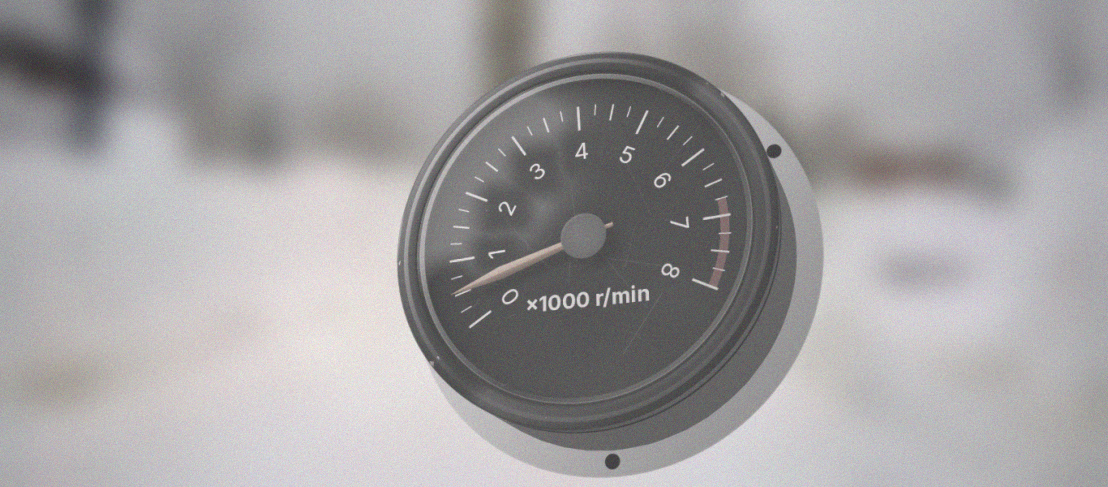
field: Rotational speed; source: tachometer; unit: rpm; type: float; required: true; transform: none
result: 500 rpm
